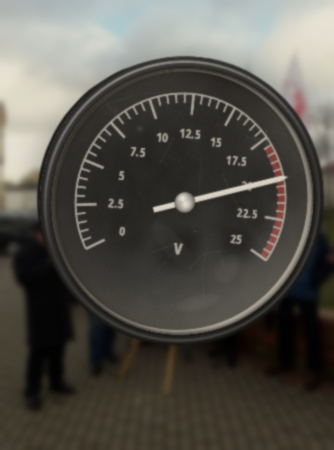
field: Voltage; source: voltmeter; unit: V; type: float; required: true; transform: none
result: 20 V
